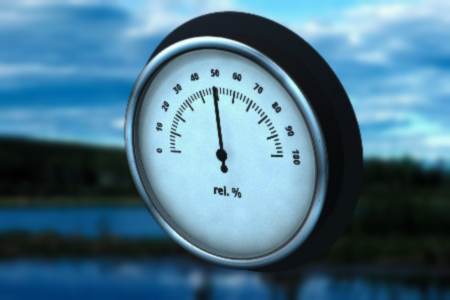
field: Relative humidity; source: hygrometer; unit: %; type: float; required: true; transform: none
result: 50 %
